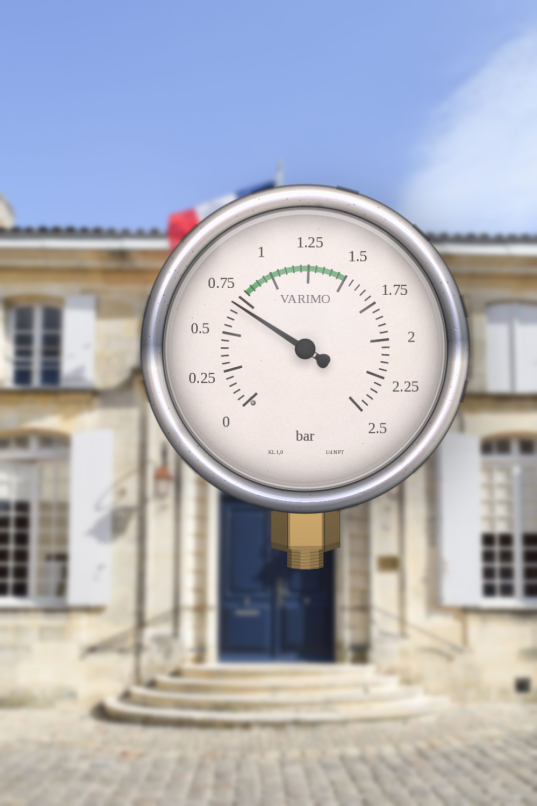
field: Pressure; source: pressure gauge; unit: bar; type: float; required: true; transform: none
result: 0.7 bar
